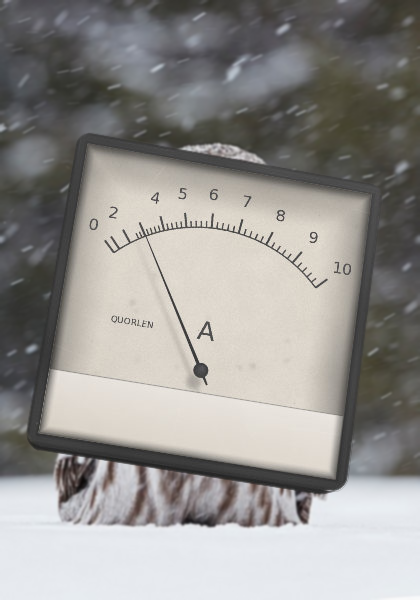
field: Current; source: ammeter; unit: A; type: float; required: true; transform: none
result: 3 A
